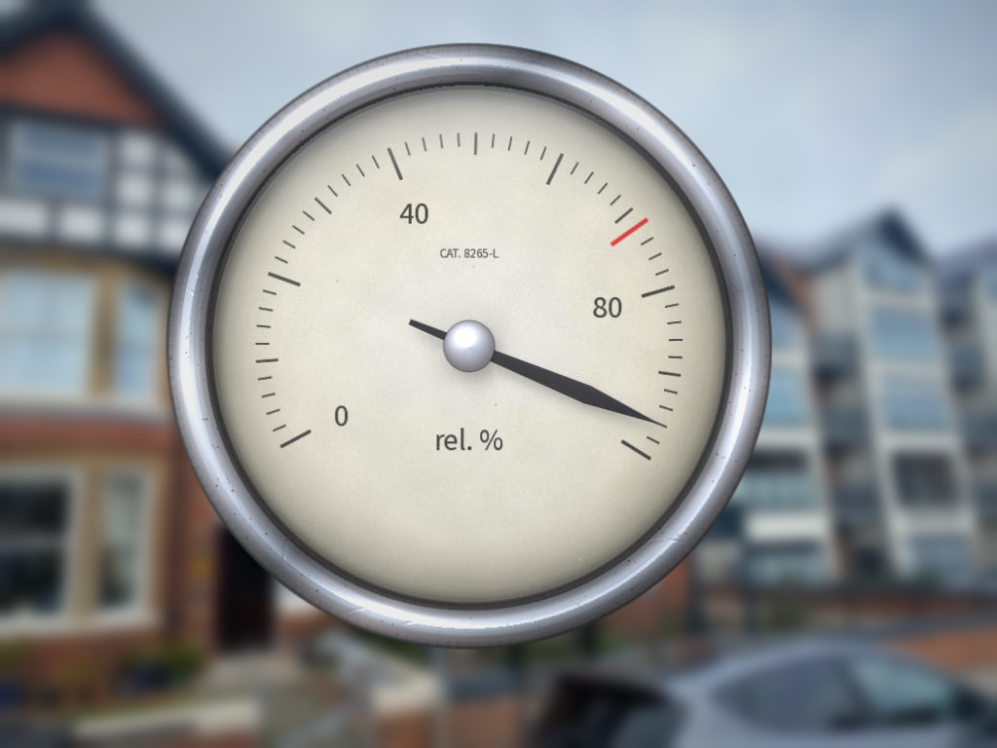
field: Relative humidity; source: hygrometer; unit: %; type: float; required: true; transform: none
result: 96 %
